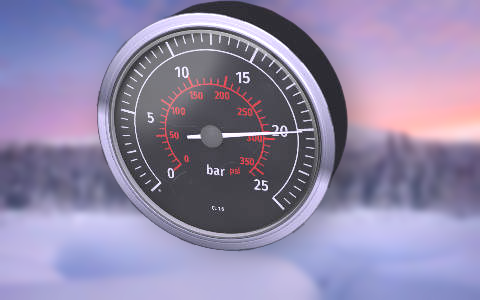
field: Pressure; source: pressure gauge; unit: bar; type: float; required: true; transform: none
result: 20 bar
